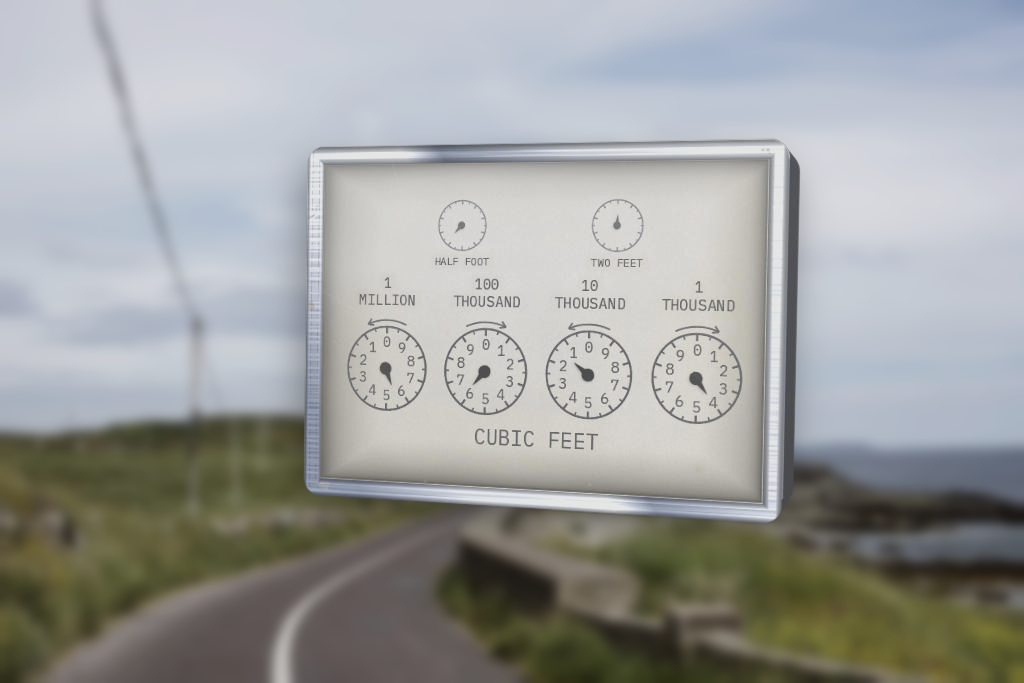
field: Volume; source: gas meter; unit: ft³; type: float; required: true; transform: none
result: 561400 ft³
